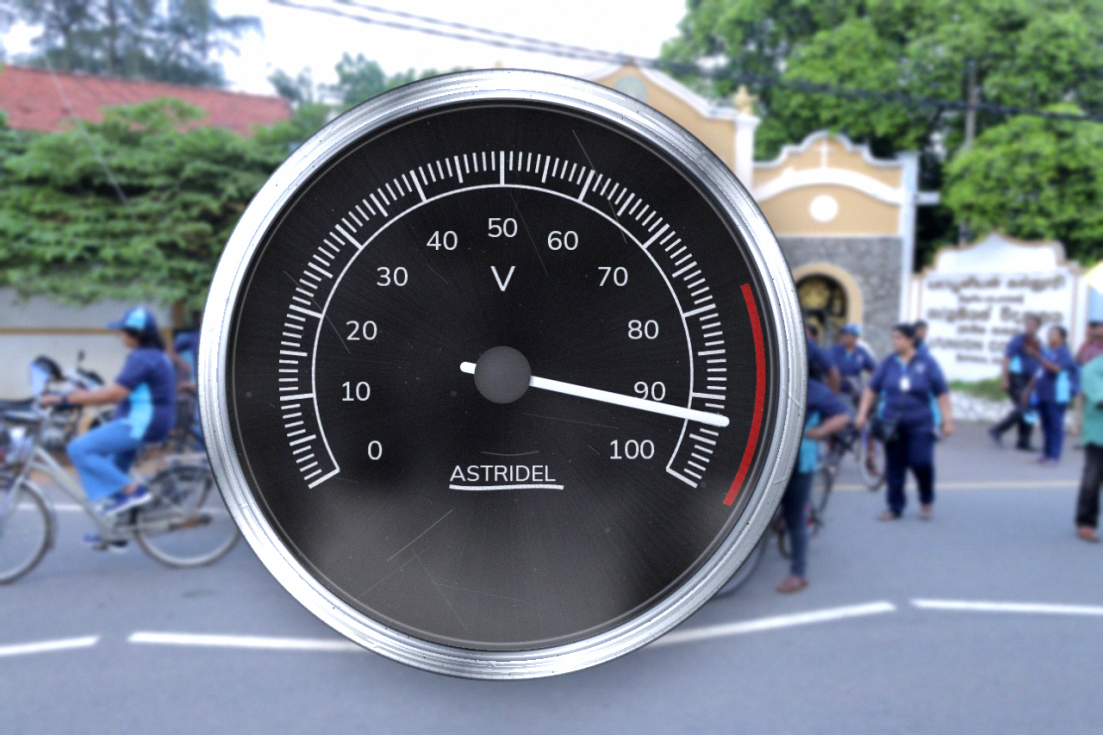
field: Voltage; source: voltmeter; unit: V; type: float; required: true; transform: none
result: 92.5 V
